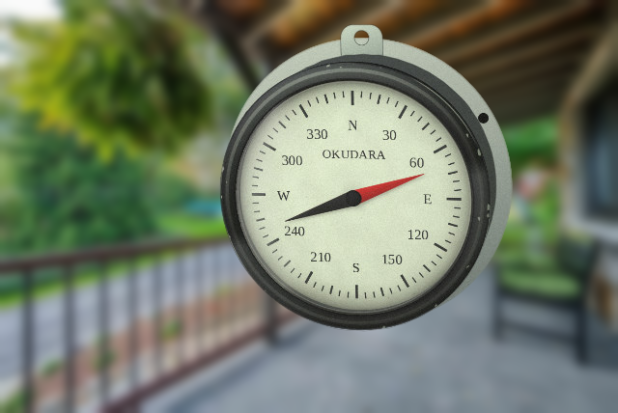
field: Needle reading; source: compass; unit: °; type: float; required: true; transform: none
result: 70 °
